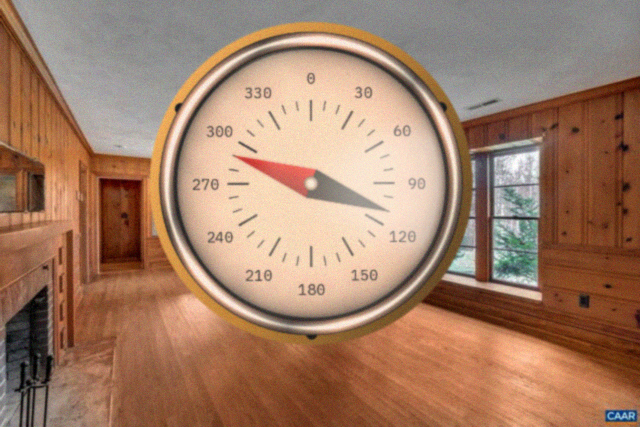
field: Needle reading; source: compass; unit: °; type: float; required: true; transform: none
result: 290 °
